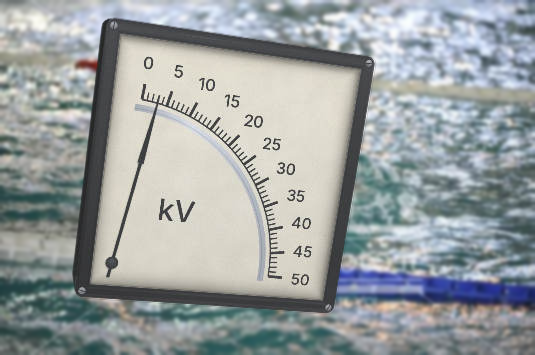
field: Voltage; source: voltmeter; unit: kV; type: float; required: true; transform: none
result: 3 kV
